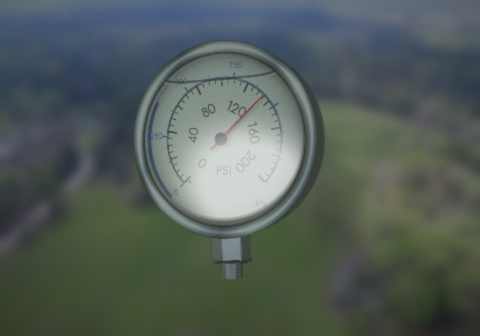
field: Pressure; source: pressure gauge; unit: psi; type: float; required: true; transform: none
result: 135 psi
